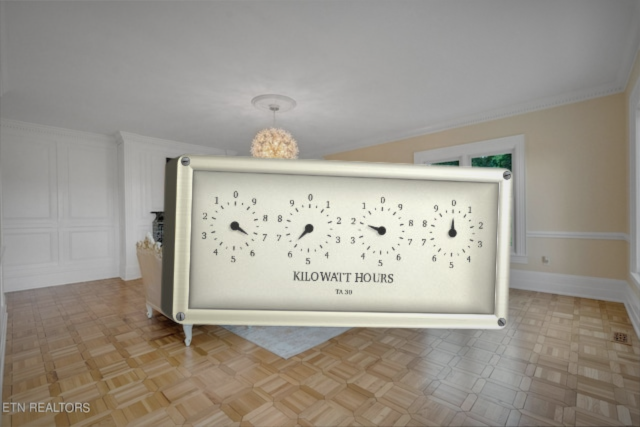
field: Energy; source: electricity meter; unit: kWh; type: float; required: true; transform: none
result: 6620 kWh
